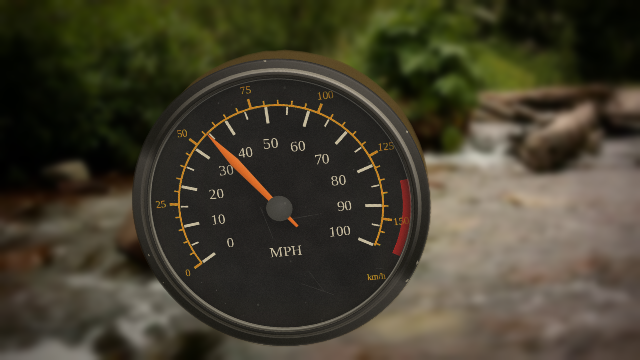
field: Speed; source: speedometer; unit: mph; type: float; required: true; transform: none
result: 35 mph
